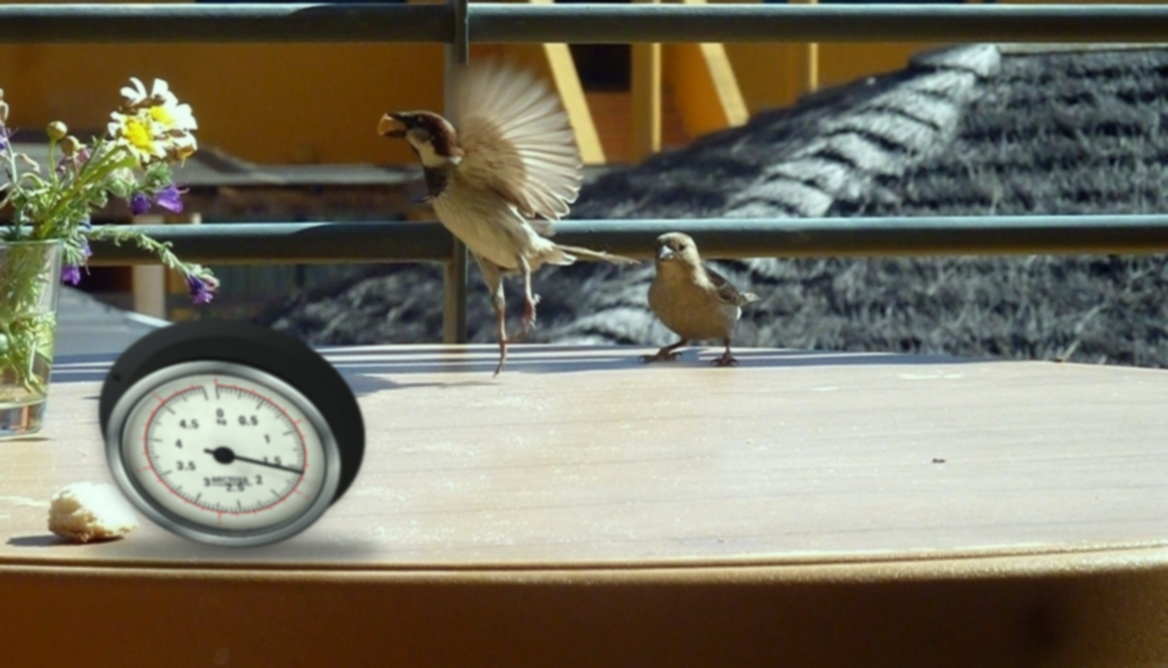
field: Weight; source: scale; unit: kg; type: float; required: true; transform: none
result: 1.5 kg
